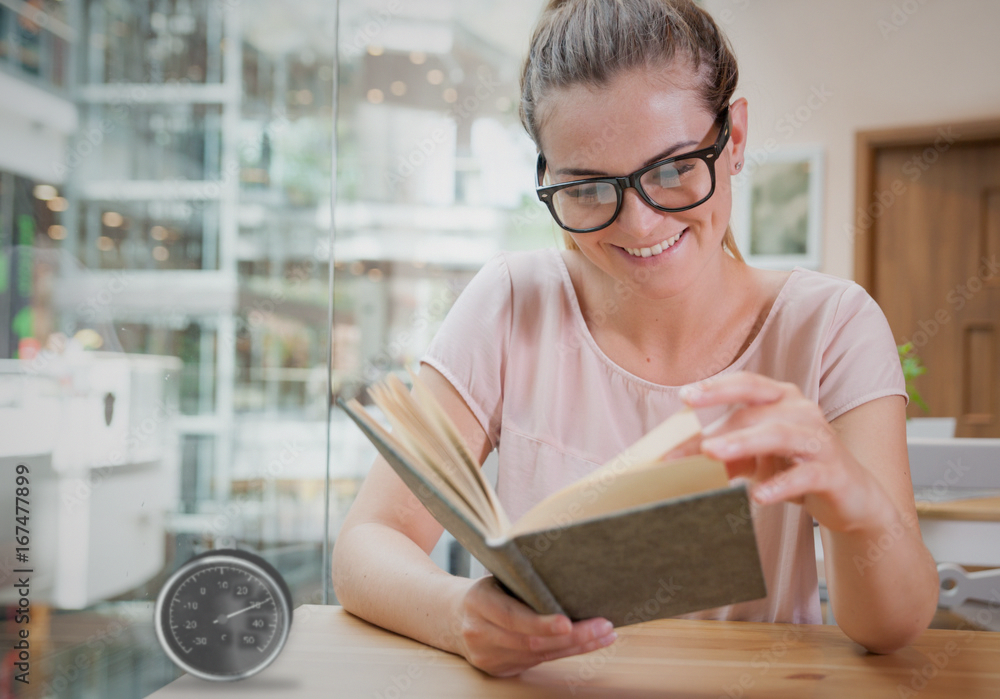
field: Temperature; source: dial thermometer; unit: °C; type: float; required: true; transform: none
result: 30 °C
